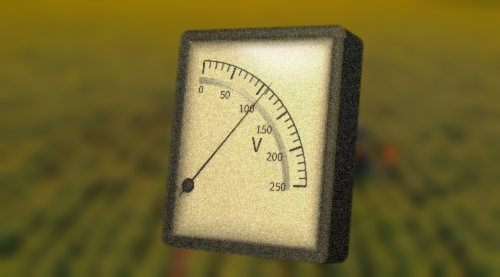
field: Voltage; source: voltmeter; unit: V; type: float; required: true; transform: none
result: 110 V
